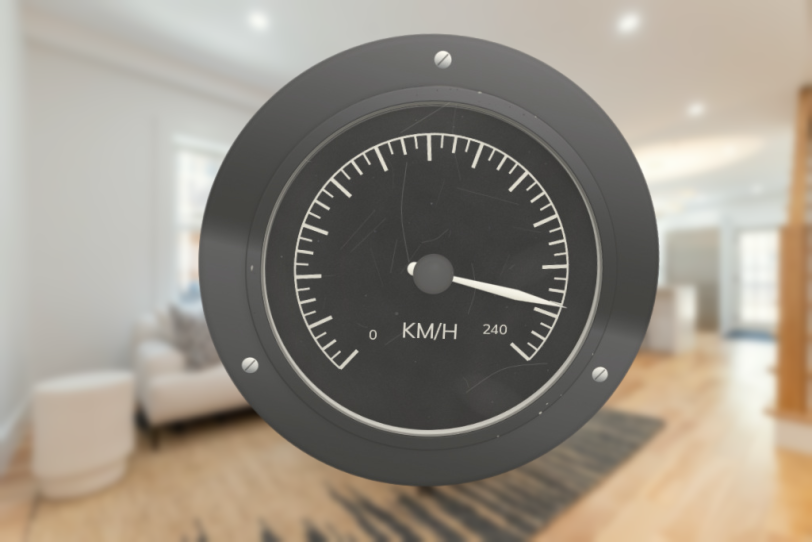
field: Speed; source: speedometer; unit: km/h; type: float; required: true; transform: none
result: 215 km/h
